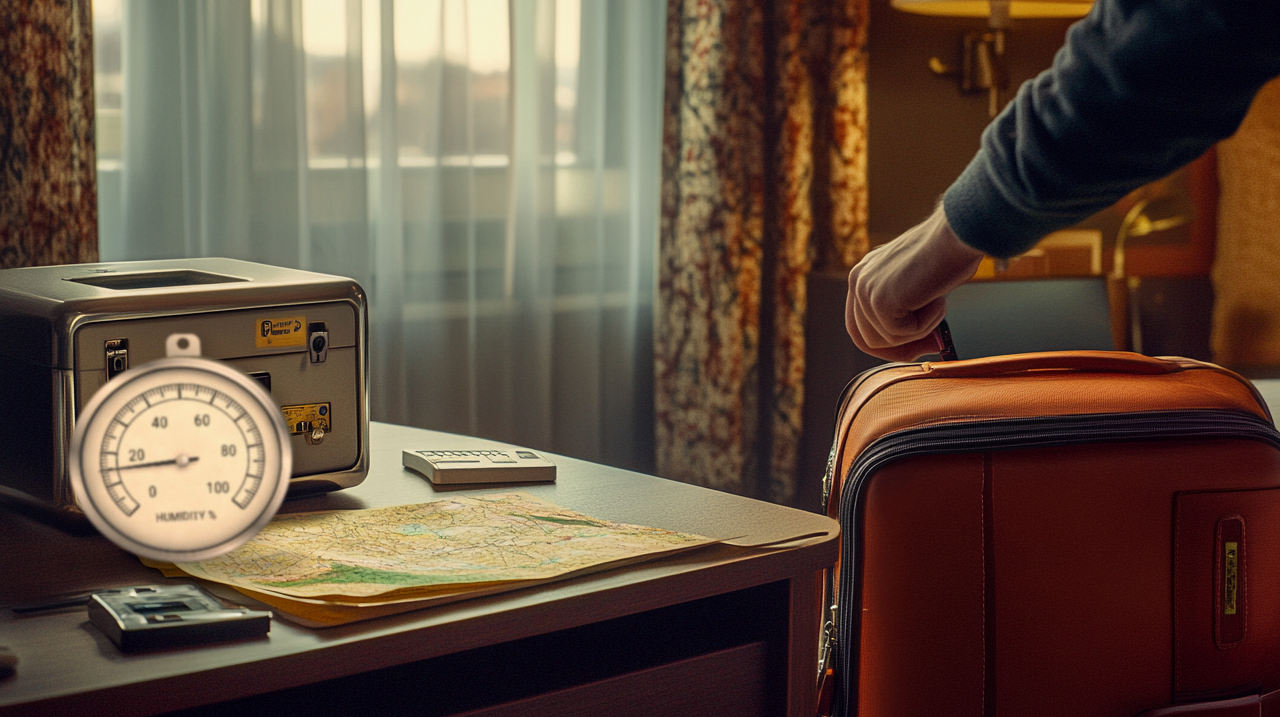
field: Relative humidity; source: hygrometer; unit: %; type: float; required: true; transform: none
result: 15 %
